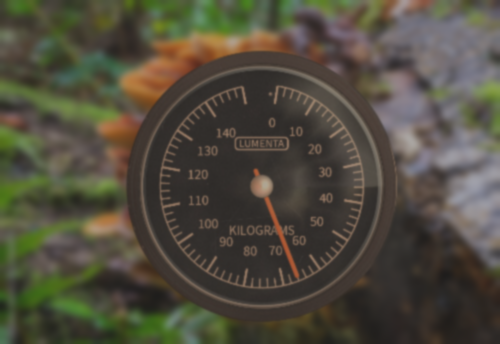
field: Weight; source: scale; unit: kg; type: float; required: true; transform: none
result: 66 kg
